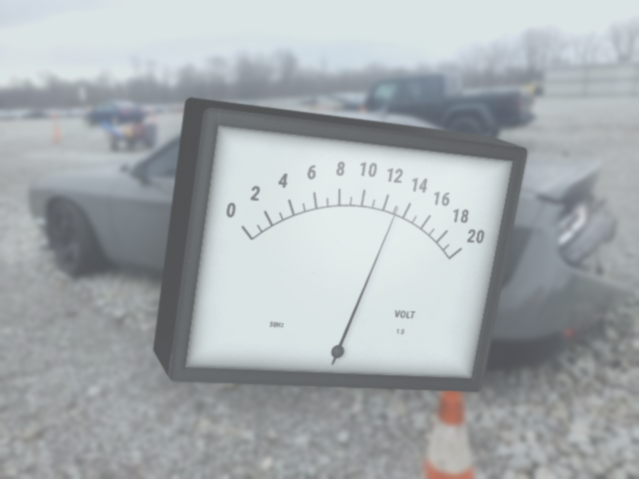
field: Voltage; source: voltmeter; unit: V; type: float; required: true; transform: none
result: 13 V
